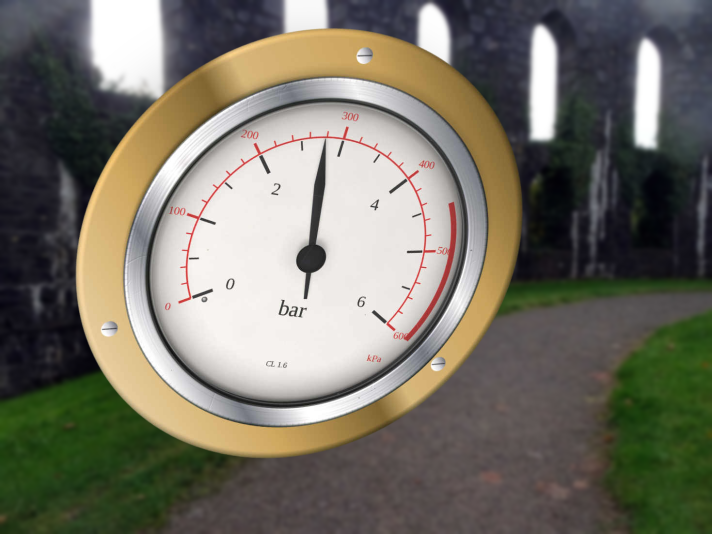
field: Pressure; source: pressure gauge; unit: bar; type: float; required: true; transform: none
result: 2.75 bar
